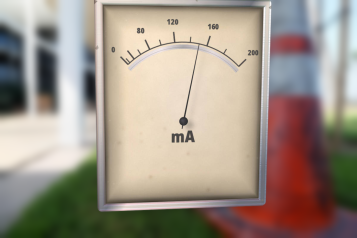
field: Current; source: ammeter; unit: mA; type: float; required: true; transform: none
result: 150 mA
